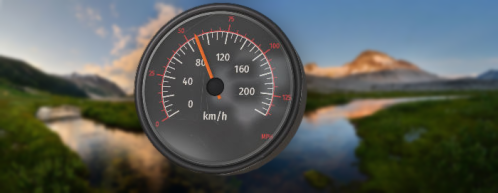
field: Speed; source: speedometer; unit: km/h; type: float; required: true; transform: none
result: 90 km/h
